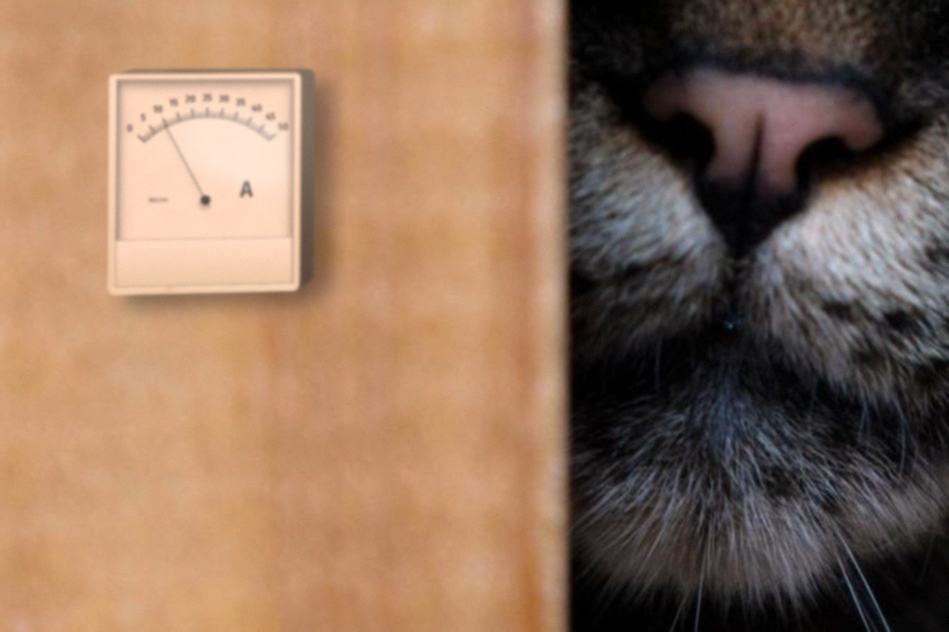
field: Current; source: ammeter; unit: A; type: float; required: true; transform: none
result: 10 A
